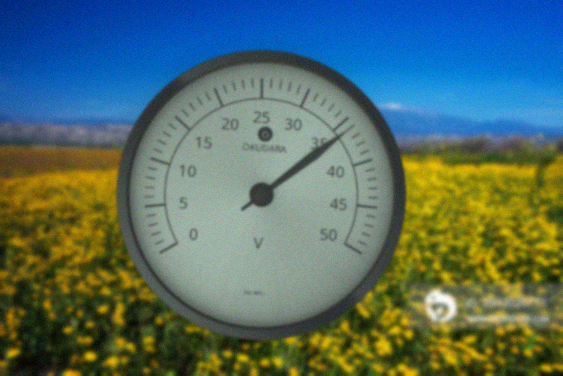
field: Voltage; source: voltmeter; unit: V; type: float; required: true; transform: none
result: 36 V
